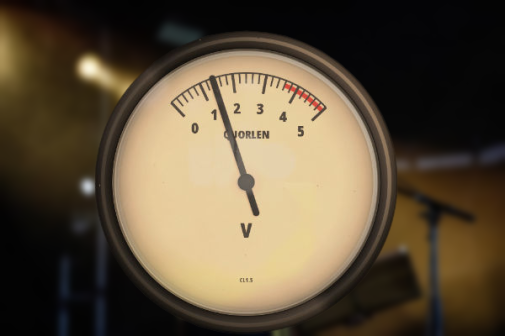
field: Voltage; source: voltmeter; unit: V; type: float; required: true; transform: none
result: 1.4 V
